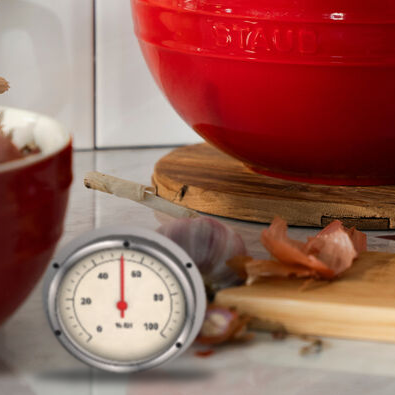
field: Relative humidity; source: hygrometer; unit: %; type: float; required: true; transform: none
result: 52 %
